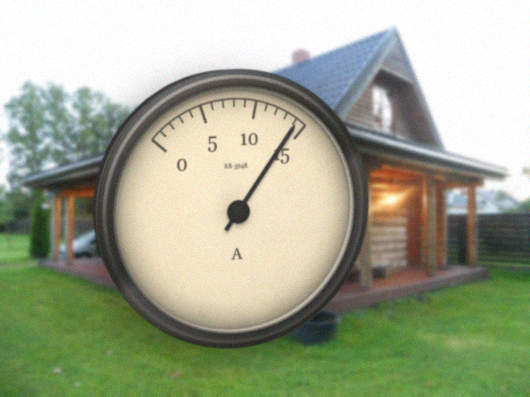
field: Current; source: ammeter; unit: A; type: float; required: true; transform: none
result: 14 A
